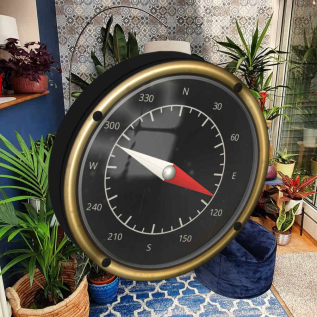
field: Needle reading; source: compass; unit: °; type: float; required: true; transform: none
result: 110 °
